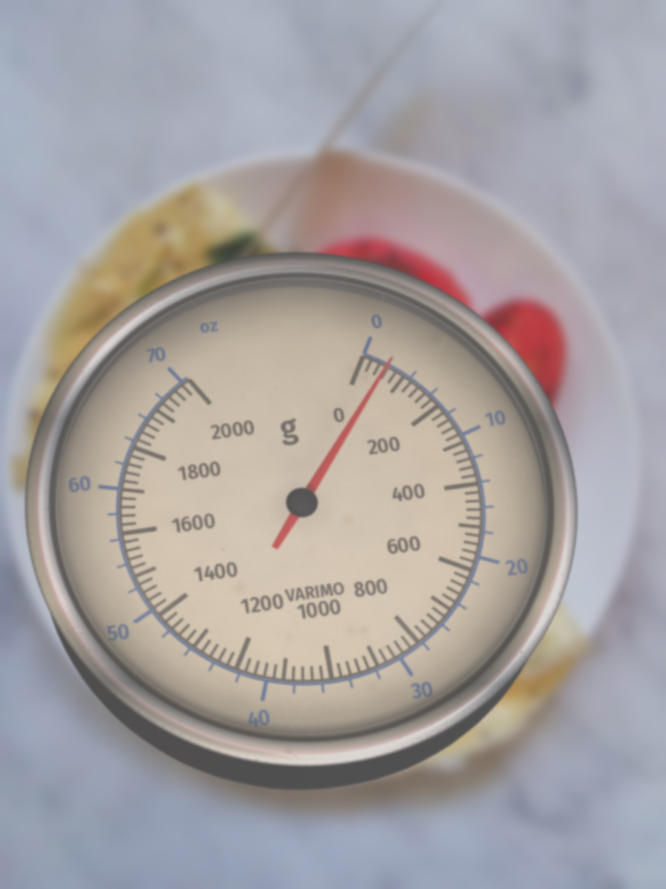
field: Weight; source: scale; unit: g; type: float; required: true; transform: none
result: 60 g
